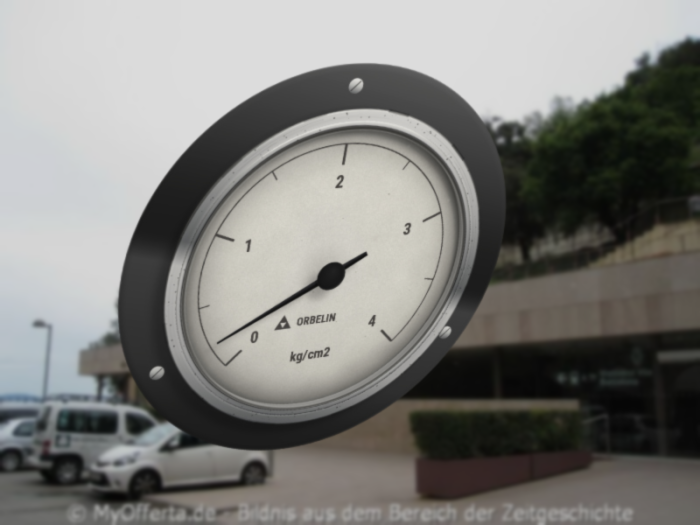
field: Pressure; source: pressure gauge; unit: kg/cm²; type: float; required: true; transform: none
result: 0.25 kg/cm²
